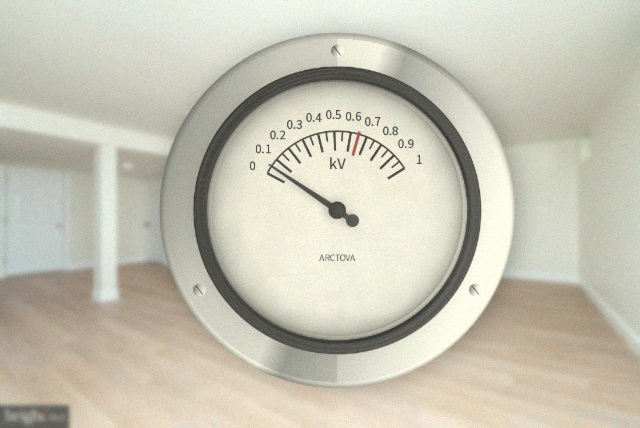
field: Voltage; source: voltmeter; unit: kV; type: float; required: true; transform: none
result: 0.05 kV
